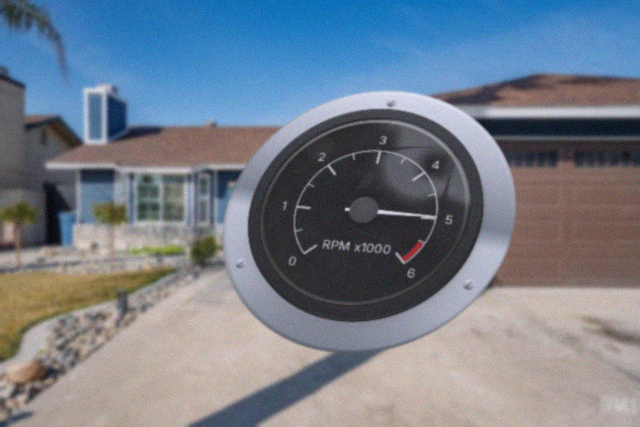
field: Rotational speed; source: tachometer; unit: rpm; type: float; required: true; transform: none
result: 5000 rpm
